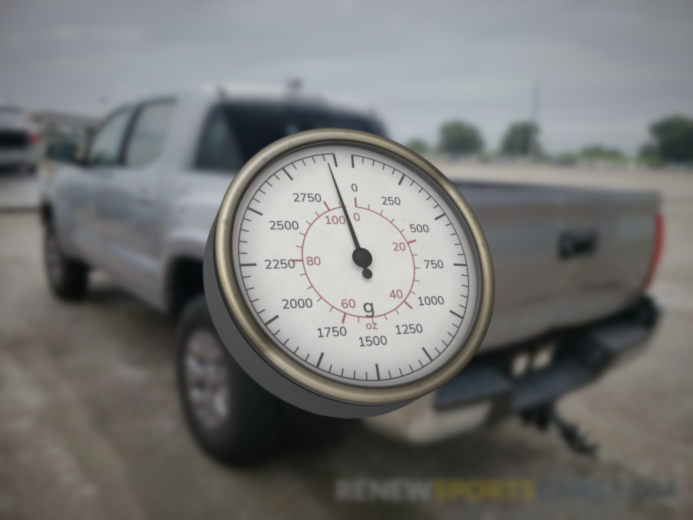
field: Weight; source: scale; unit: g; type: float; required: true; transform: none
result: 2950 g
